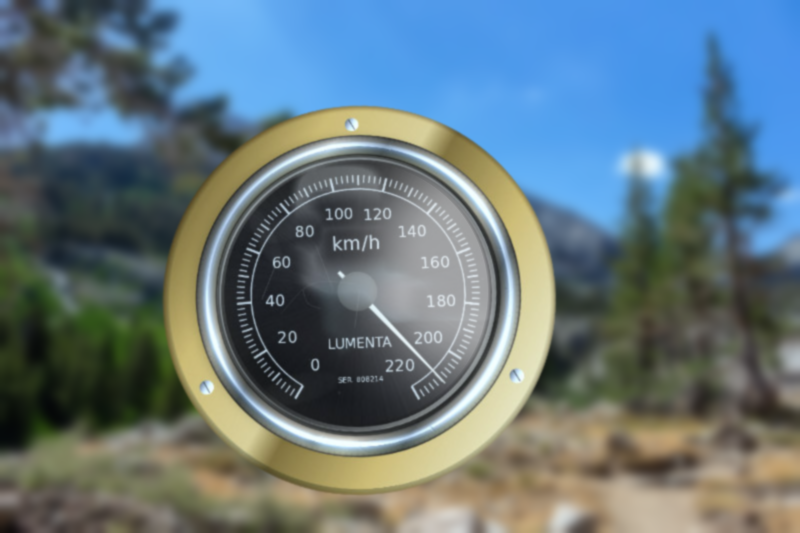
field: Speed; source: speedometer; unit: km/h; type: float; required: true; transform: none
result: 210 km/h
